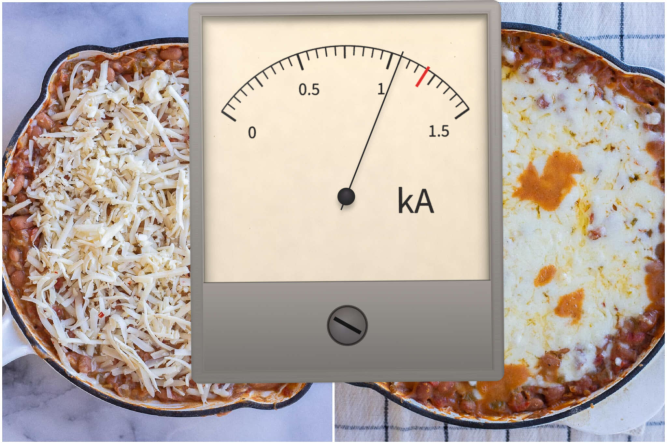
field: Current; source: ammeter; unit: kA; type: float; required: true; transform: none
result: 1.05 kA
